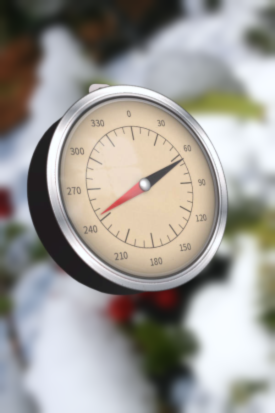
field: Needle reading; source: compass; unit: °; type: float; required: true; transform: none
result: 245 °
